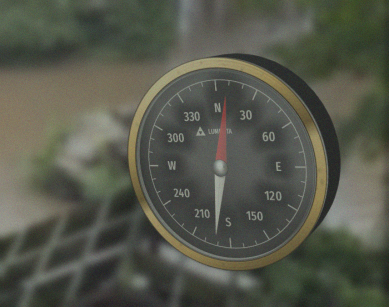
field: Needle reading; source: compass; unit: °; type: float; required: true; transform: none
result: 10 °
